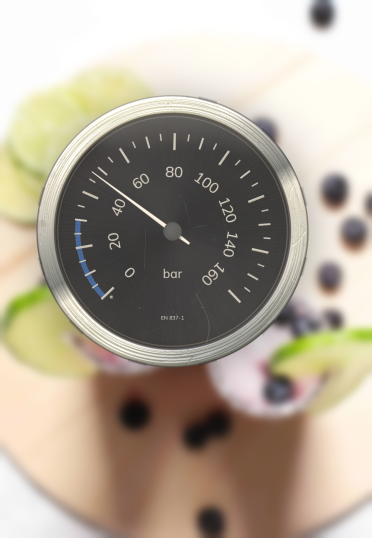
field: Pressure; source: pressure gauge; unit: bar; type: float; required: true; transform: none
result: 47.5 bar
